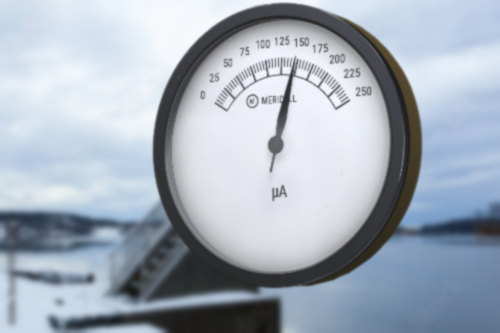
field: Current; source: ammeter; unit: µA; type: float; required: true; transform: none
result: 150 µA
